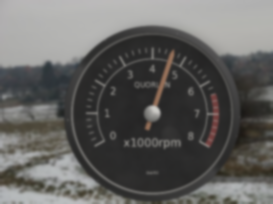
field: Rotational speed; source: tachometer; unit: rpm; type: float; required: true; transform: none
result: 4600 rpm
